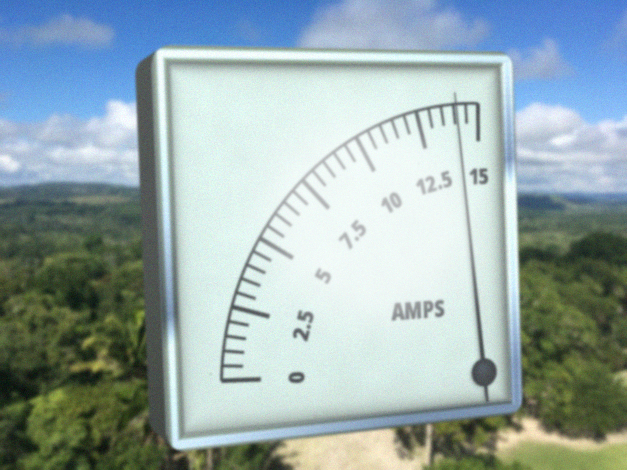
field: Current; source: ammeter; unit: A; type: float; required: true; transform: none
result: 14 A
